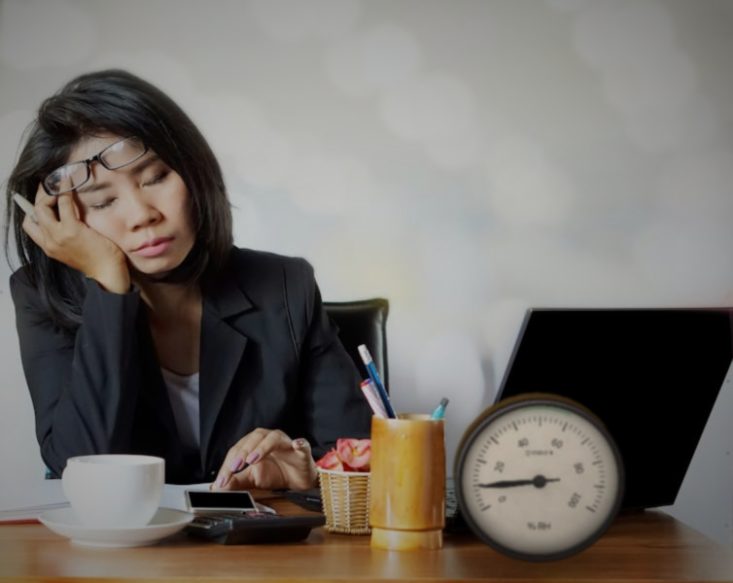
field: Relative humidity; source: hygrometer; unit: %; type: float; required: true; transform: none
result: 10 %
